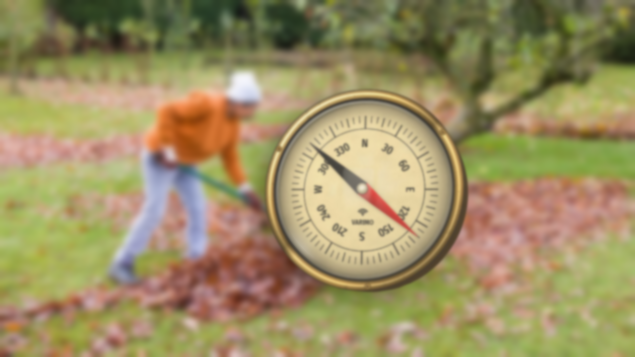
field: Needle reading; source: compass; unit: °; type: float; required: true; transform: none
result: 130 °
